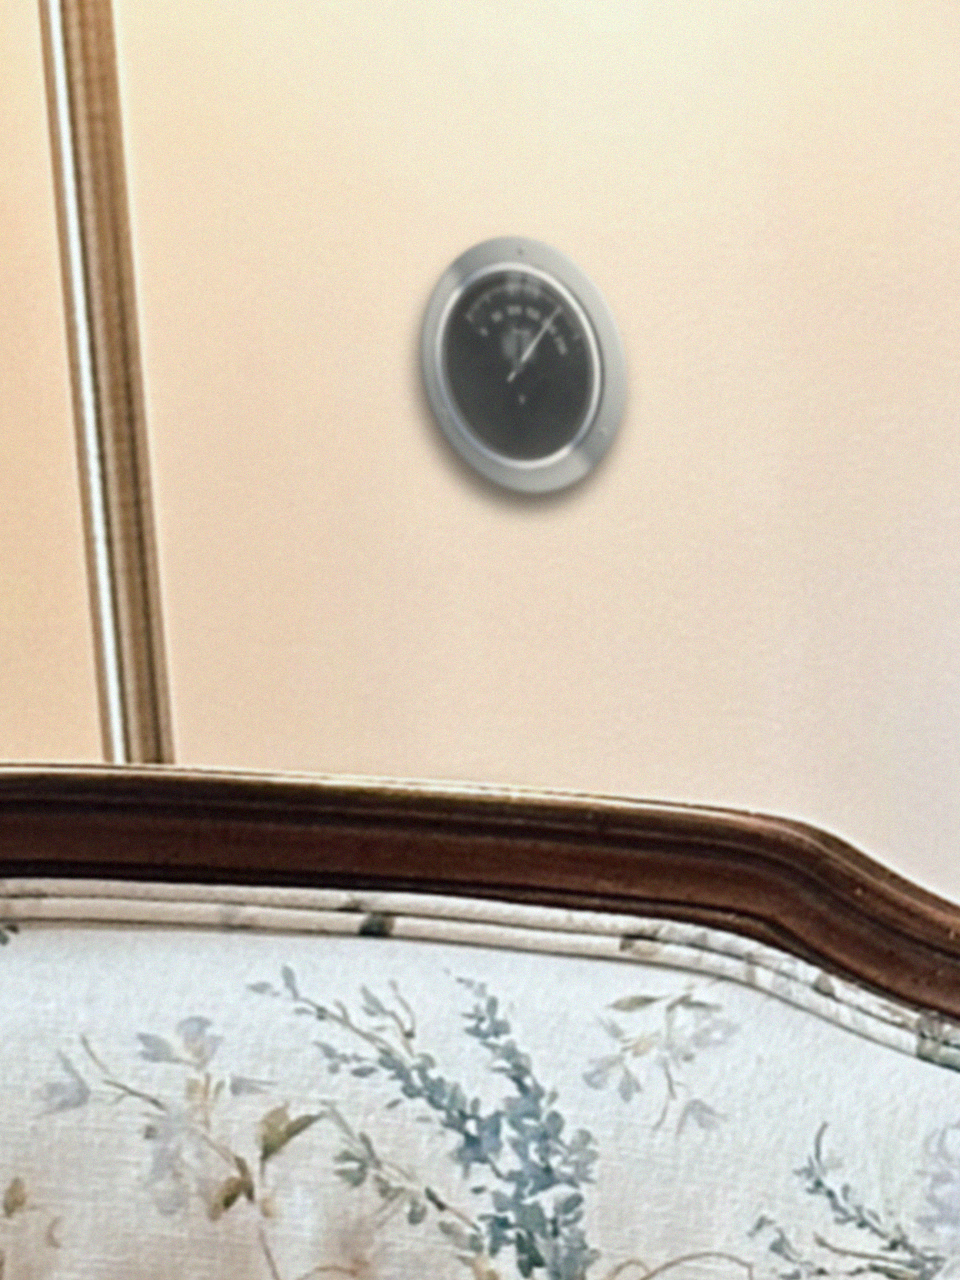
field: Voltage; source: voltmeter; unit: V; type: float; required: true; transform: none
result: 200 V
